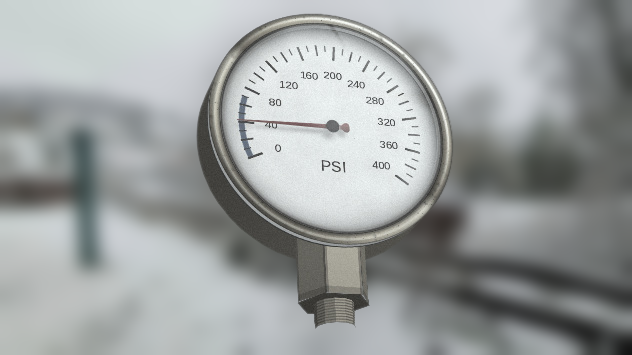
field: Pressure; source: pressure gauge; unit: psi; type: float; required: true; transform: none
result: 40 psi
